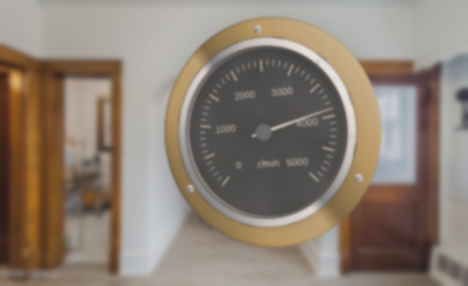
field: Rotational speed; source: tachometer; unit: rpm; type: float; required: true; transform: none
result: 3900 rpm
